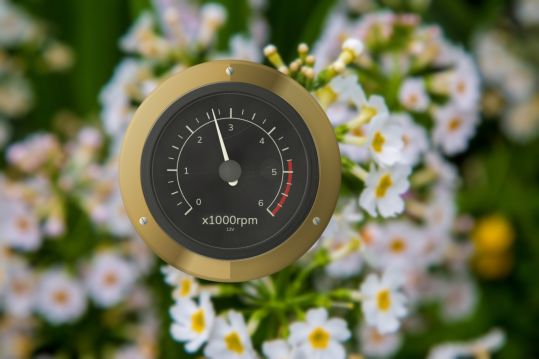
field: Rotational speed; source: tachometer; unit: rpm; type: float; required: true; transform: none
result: 2625 rpm
